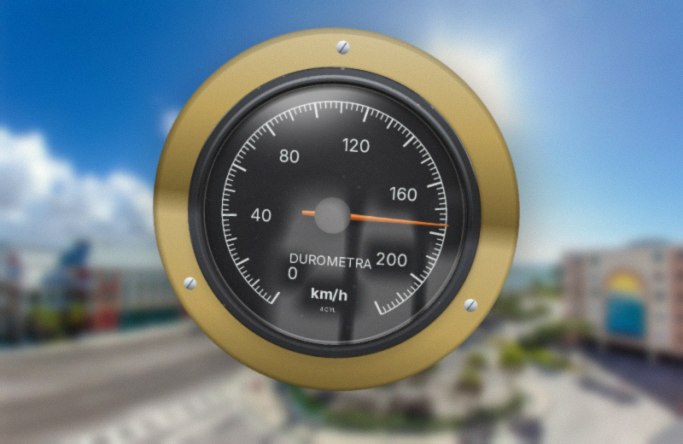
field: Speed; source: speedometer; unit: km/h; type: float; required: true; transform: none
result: 176 km/h
